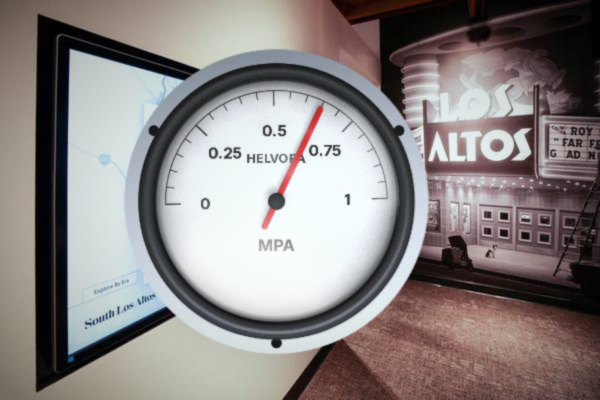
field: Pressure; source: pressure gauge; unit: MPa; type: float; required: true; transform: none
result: 0.65 MPa
